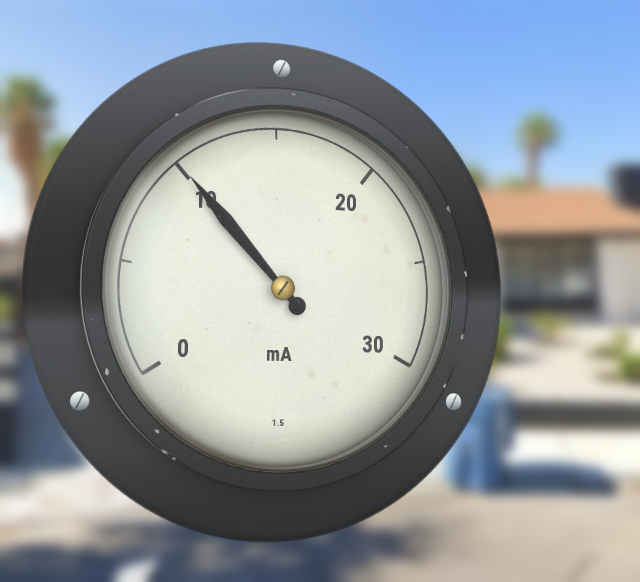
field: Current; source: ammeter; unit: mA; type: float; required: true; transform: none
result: 10 mA
